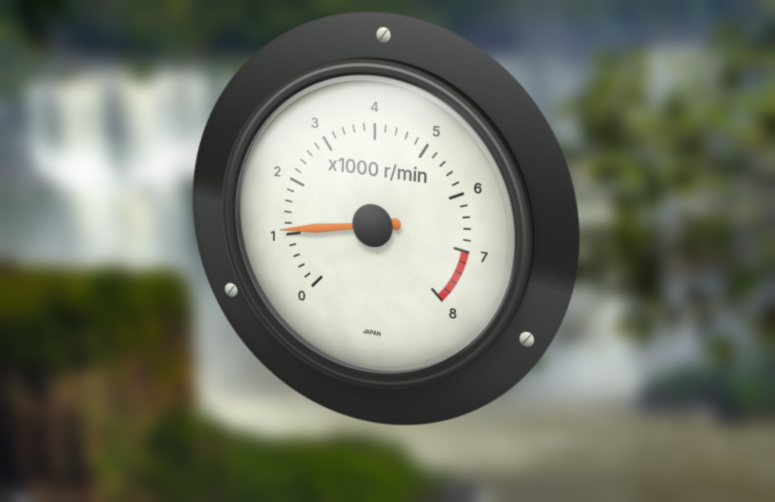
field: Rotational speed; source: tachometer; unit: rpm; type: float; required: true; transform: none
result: 1100 rpm
